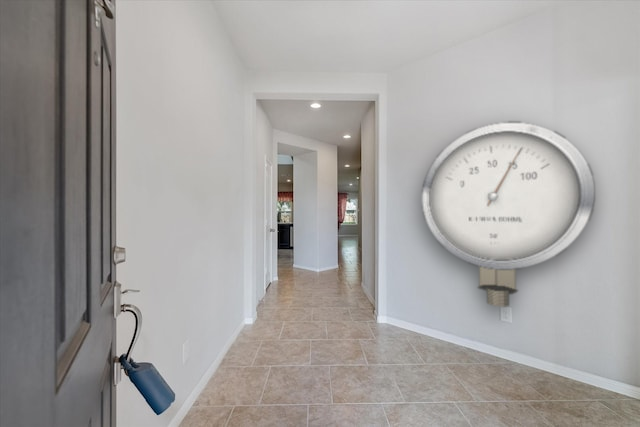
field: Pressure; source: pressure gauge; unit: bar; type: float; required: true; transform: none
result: 75 bar
